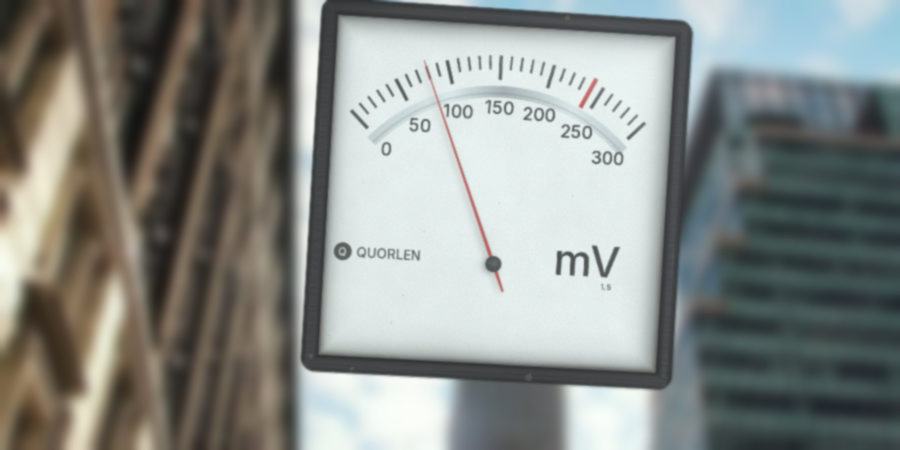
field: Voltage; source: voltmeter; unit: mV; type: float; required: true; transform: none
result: 80 mV
